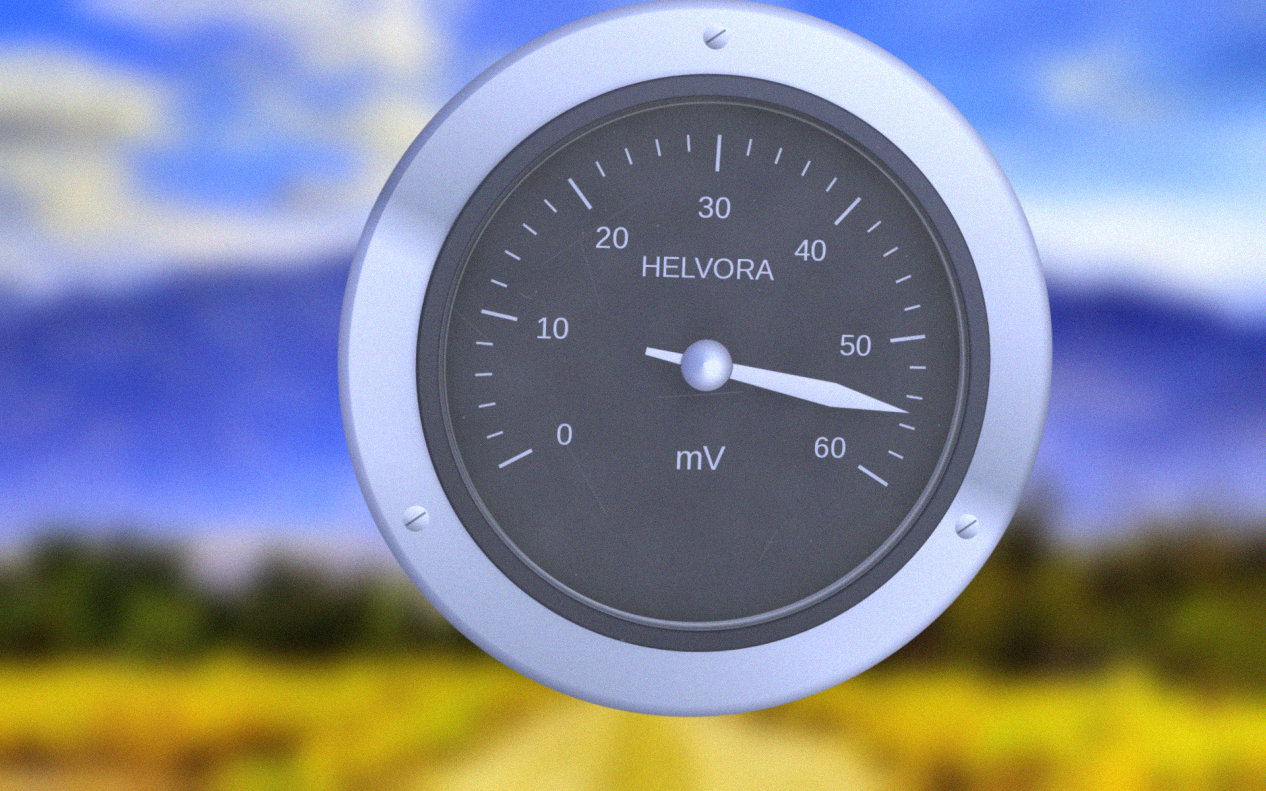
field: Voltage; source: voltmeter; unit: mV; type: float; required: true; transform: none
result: 55 mV
